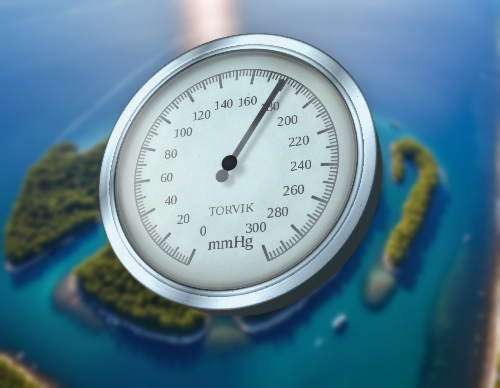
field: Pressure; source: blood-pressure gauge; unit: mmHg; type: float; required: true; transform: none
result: 180 mmHg
